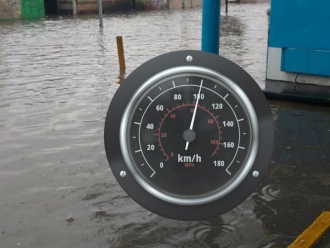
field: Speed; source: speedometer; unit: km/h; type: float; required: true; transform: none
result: 100 km/h
